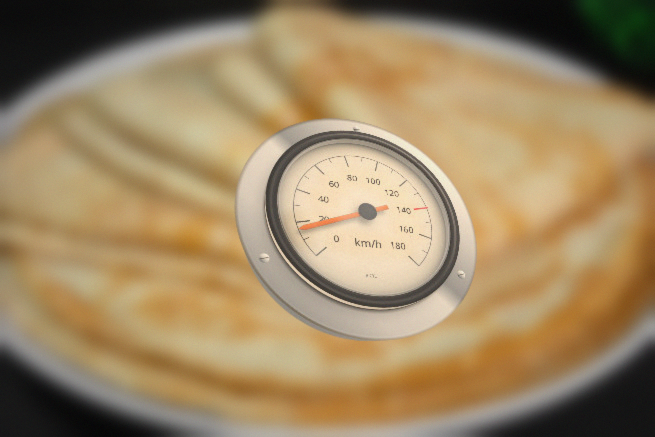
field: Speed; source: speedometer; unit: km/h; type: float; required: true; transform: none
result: 15 km/h
